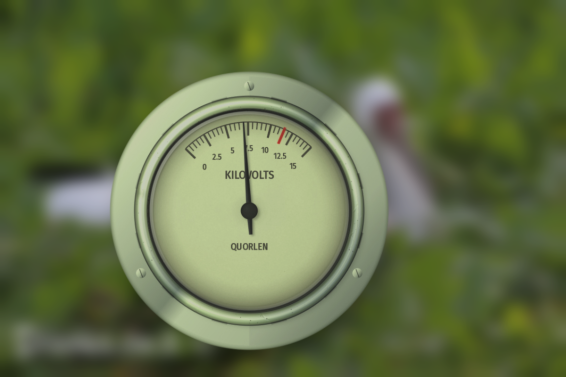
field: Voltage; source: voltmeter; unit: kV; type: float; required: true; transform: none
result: 7 kV
